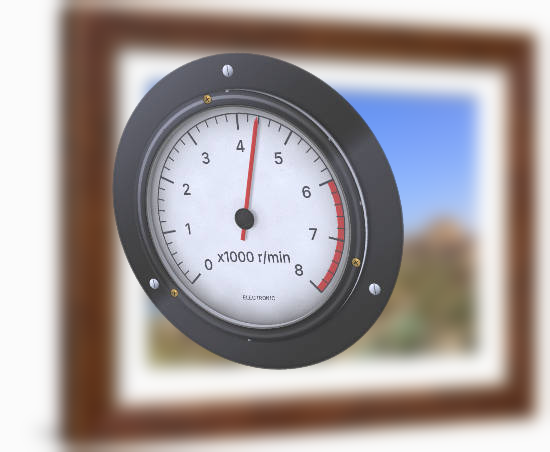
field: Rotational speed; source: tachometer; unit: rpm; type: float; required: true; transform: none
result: 4400 rpm
